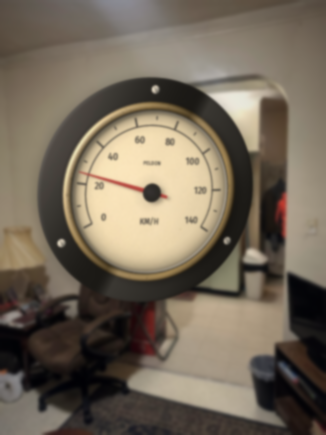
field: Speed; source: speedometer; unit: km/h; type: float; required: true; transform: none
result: 25 km/h
